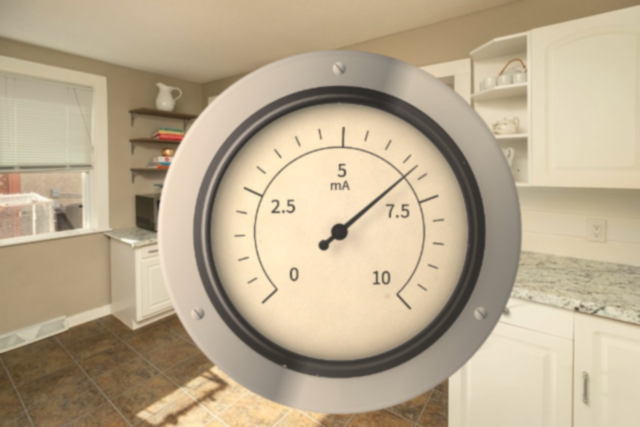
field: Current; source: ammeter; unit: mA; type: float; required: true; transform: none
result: 6.75 mA
